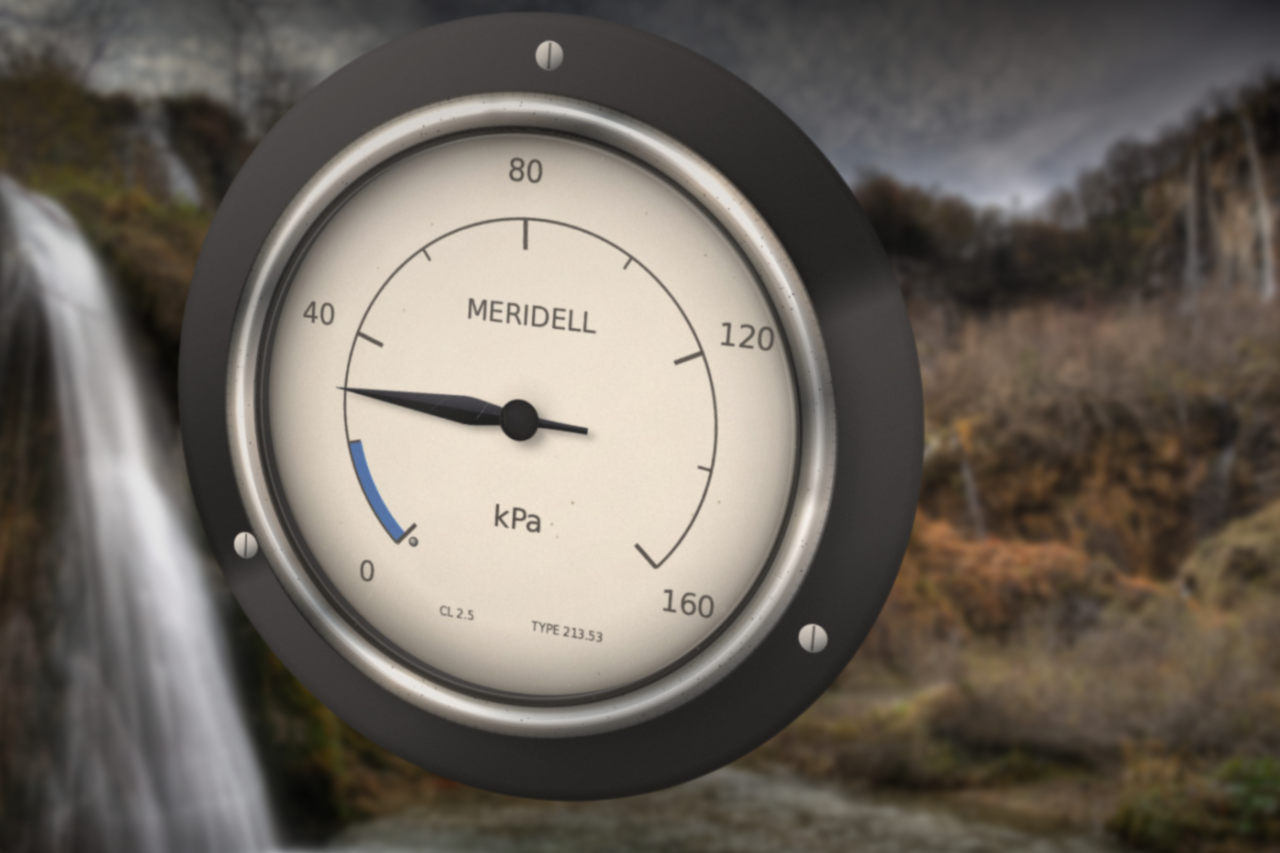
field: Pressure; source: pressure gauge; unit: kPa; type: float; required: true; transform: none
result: 30 kPa
